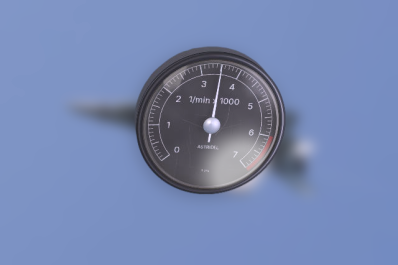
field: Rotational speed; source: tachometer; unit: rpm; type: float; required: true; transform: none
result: 3500 rpm
